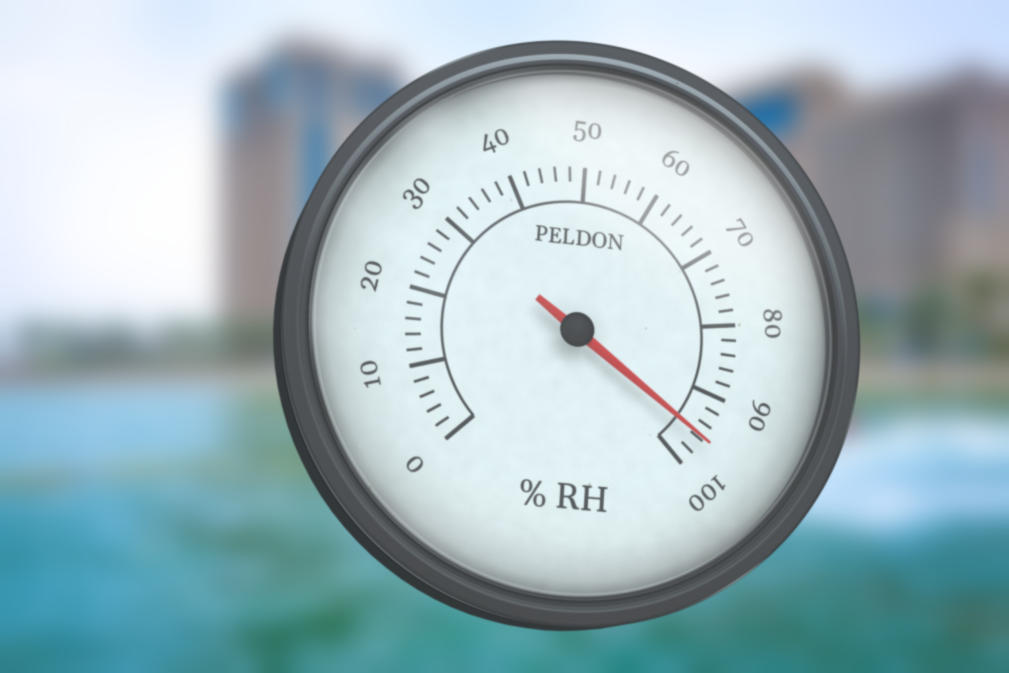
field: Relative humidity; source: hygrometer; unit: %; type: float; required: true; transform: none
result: 96 %
